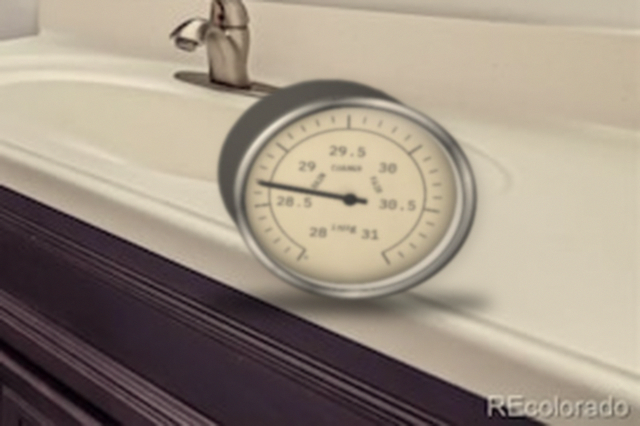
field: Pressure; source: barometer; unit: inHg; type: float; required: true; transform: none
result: 28.7 inHg
